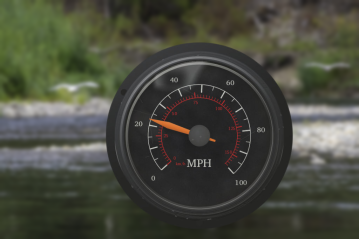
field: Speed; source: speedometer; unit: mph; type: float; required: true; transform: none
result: 22.5 mph
